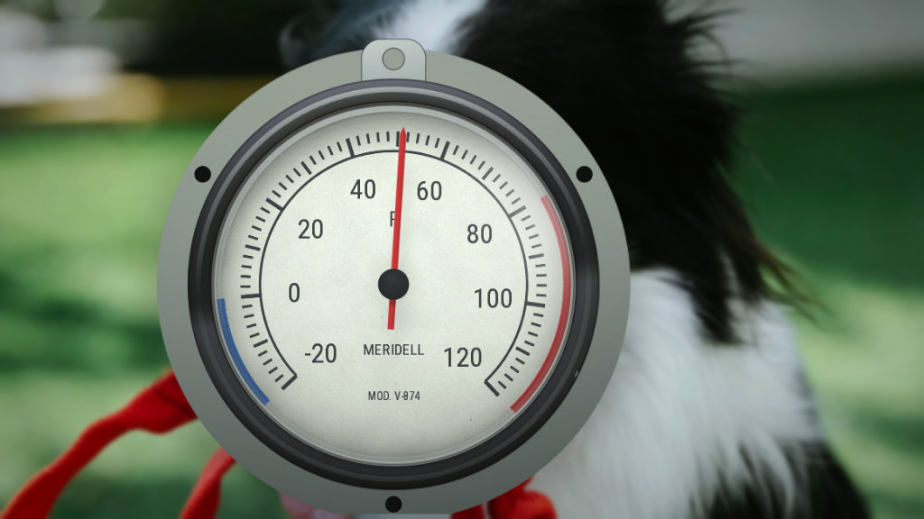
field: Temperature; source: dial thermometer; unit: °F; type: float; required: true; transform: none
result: 51 °F
